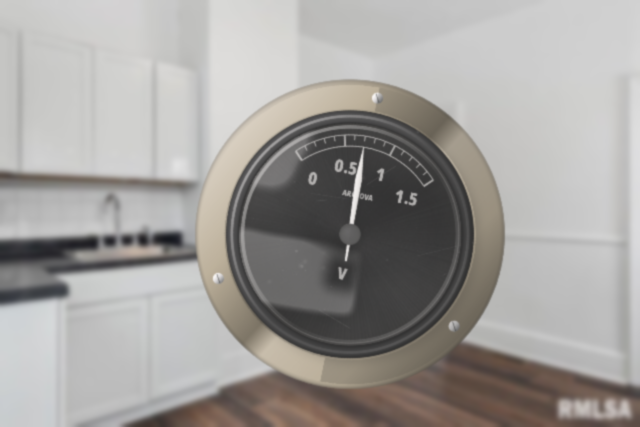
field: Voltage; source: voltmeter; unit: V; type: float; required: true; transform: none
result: 0.7 V
